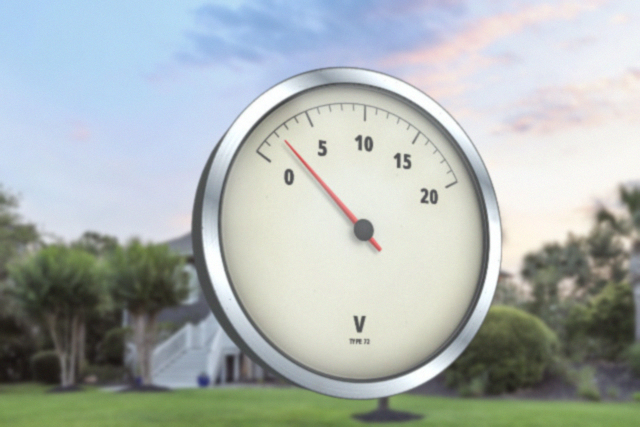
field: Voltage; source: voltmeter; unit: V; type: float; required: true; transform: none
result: 2 V
